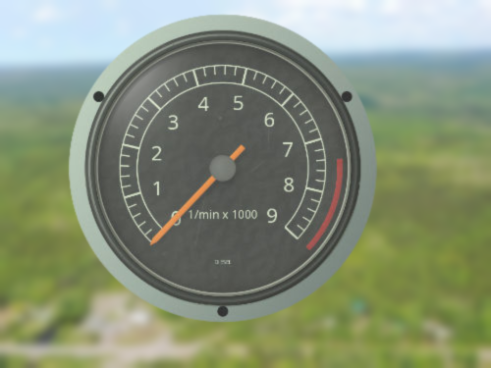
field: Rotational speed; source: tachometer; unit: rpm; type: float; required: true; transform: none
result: 0 rpm
